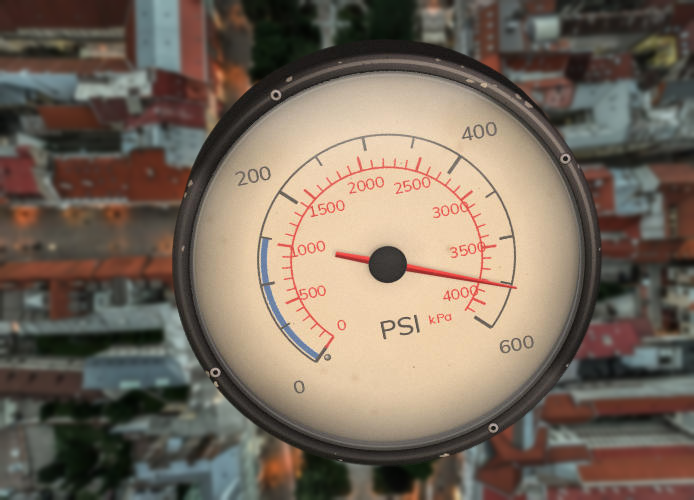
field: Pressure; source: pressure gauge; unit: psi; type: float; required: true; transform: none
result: 550 psi
